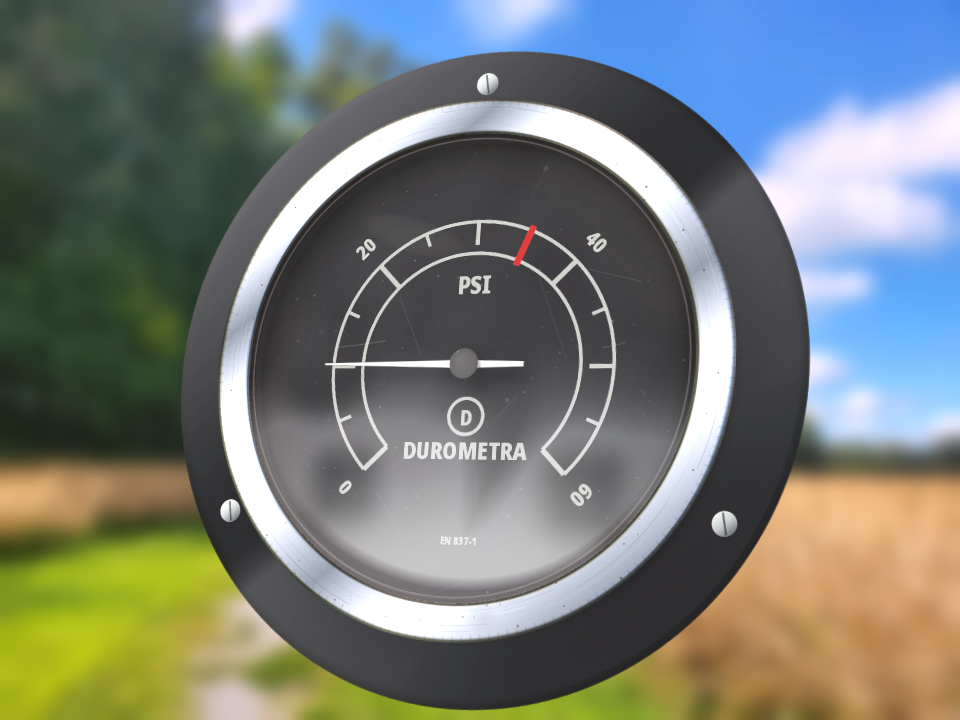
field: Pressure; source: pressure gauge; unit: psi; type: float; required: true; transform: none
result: 10 psi
